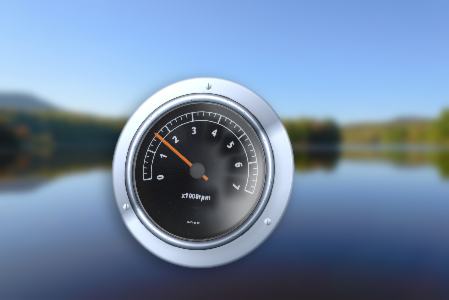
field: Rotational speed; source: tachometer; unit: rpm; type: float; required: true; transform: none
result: 1600 rpm
